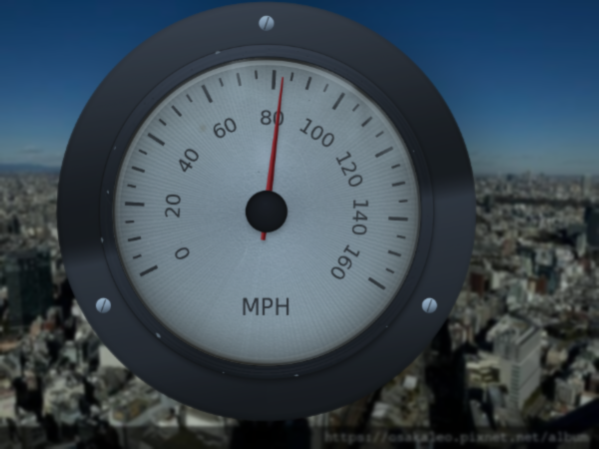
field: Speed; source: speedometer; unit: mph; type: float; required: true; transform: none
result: 82.5 mph
